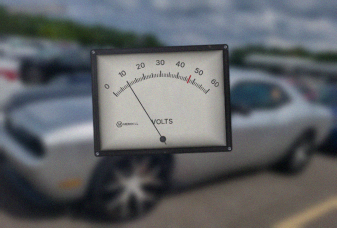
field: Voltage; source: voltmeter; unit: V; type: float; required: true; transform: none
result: 10 V
